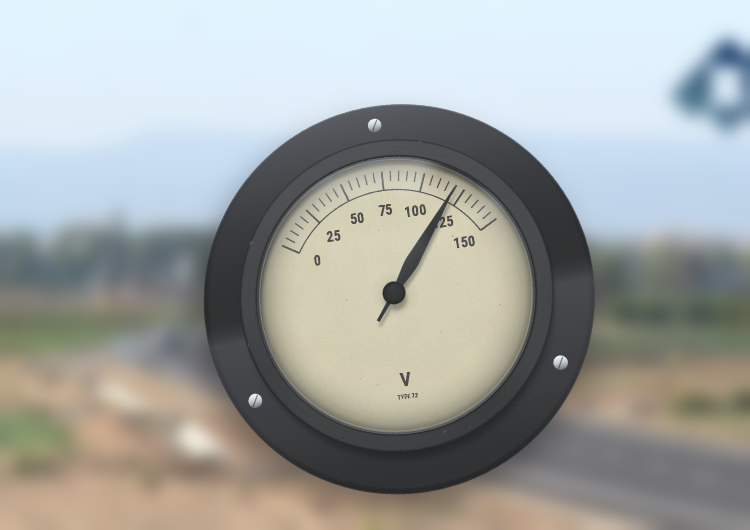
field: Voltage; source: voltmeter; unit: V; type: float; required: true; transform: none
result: 120 V
